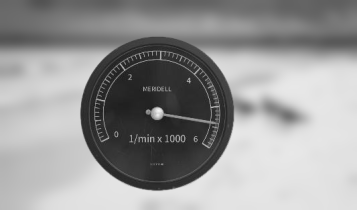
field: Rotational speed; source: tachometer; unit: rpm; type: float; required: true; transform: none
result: 5400 rpm
